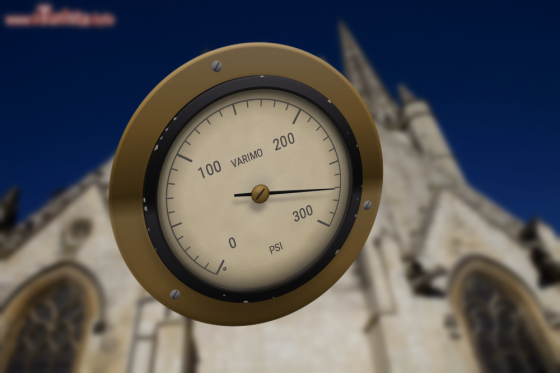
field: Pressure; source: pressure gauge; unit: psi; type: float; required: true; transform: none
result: 270 psi
